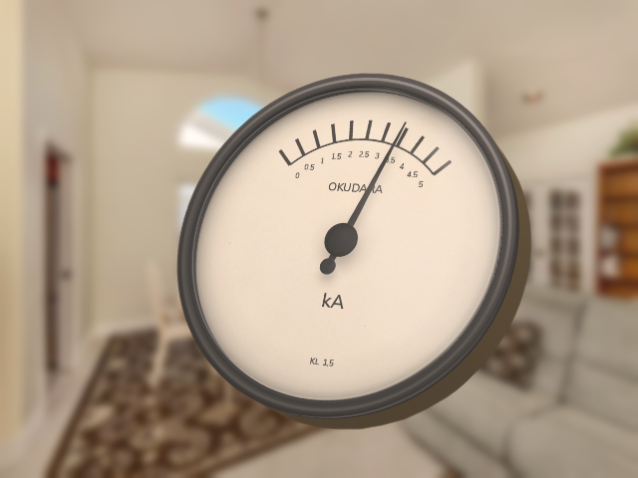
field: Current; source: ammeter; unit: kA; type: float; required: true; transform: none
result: 3.5 kA
